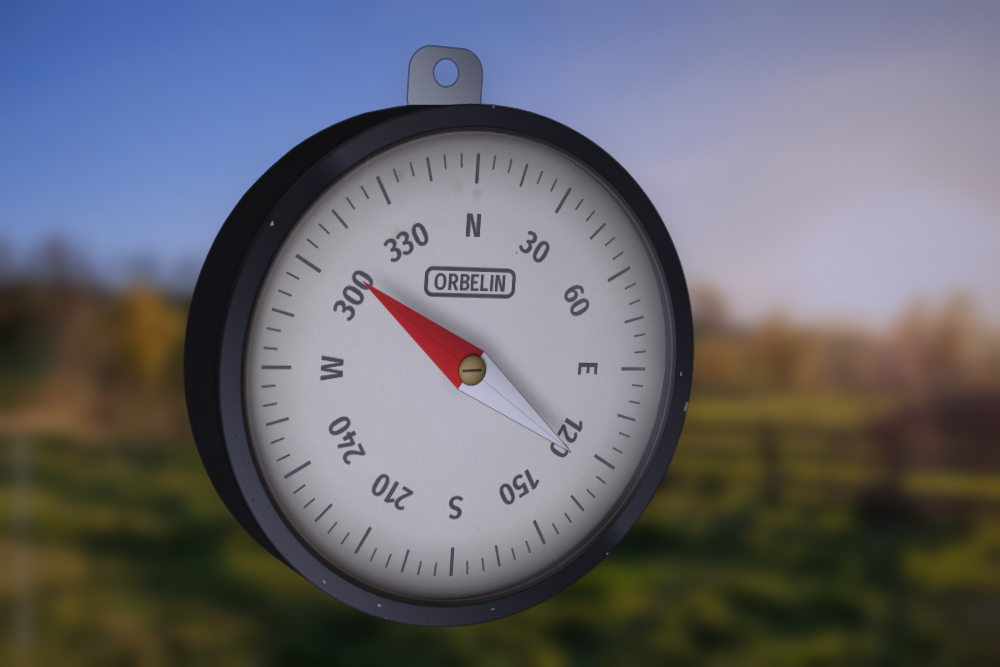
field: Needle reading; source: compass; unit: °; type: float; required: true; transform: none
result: 305 °
